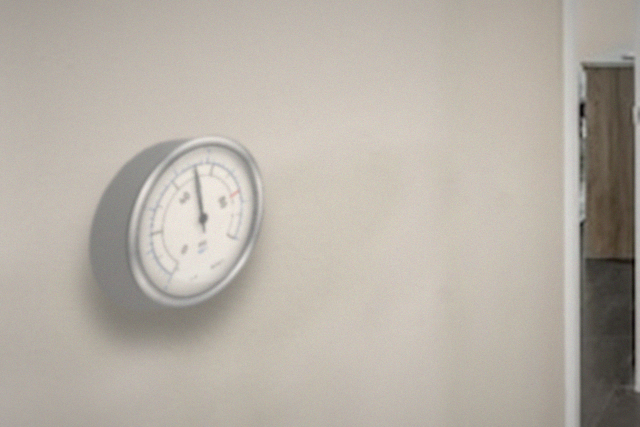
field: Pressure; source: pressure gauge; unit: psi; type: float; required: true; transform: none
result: 50 psi
